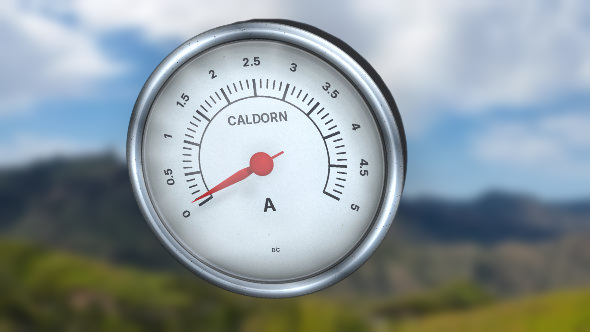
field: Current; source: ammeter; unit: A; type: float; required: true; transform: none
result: 0.1 A
